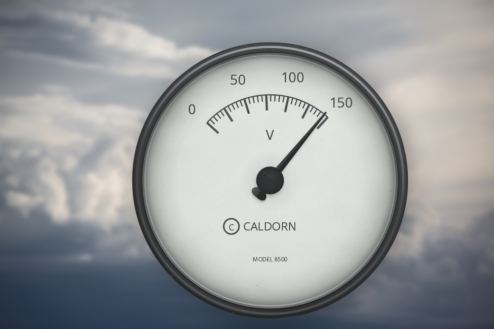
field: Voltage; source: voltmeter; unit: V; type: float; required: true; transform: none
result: 145 V
